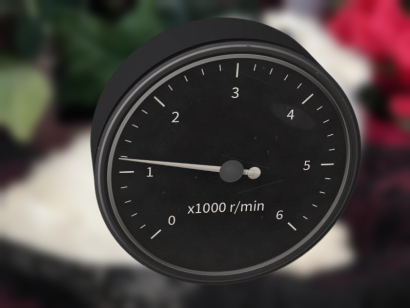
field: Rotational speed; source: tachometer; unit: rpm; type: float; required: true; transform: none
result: 1200 rpm
